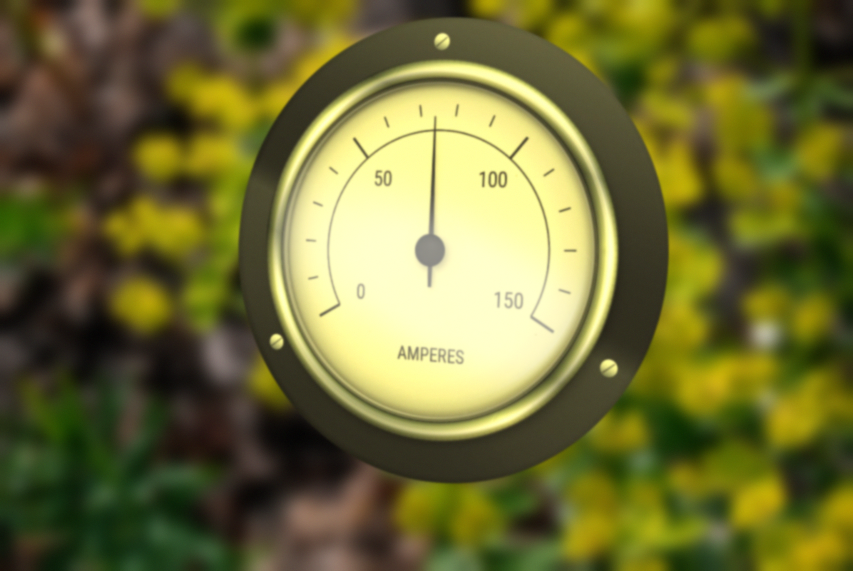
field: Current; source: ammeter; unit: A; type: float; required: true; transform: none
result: 75 A
